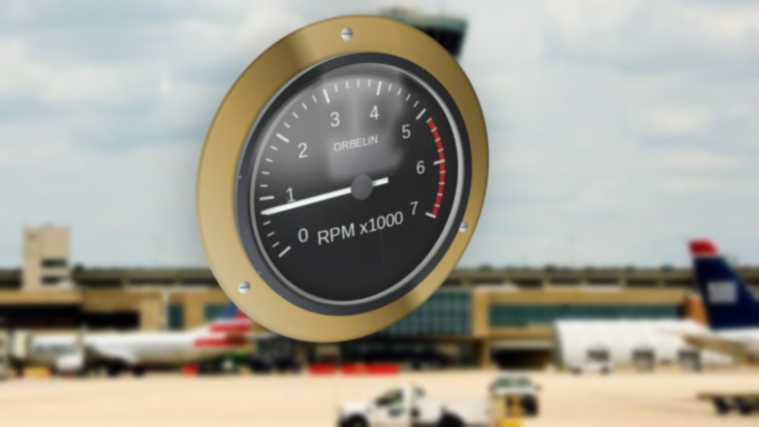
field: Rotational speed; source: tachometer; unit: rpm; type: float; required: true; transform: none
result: 800 rpm
